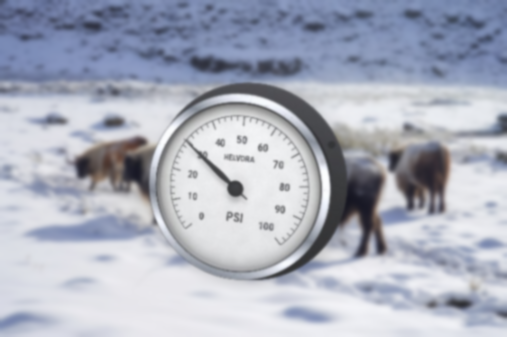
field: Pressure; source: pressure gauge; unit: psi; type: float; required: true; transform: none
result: 30 psi
